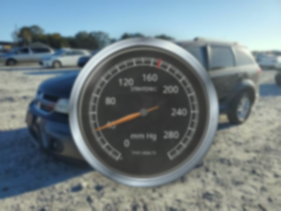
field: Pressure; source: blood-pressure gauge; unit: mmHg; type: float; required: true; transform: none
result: 40 mmHg
